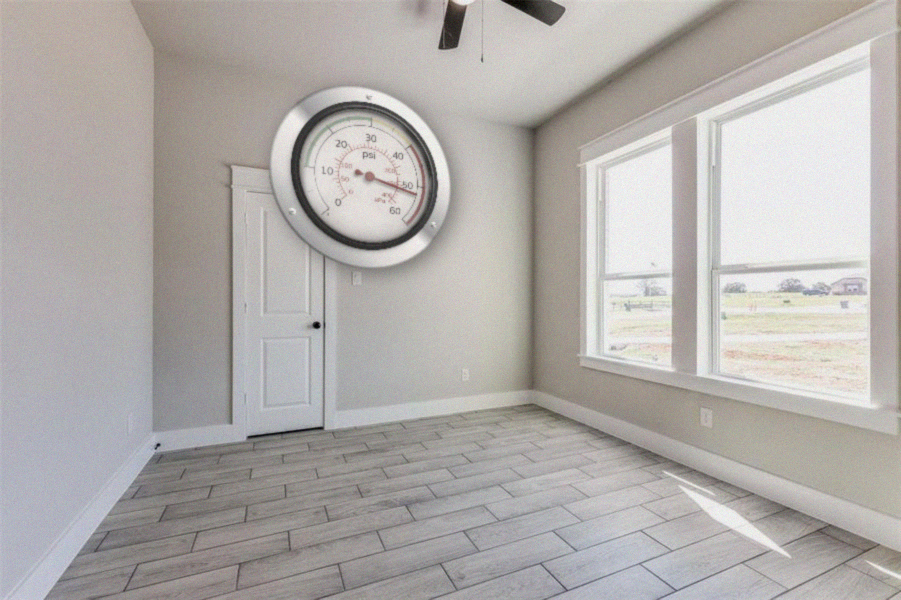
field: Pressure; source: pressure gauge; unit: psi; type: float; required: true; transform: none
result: 52.5 psi
